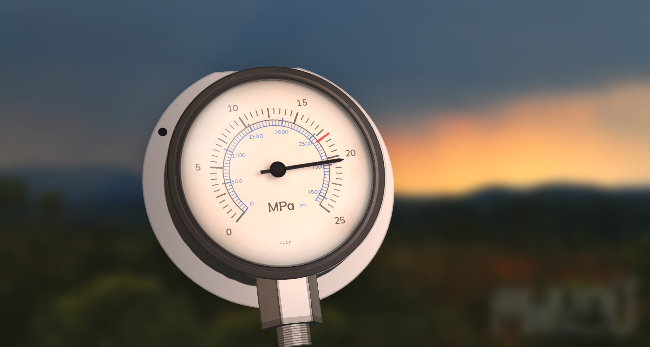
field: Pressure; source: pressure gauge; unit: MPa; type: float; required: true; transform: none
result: 20.5 MPa
